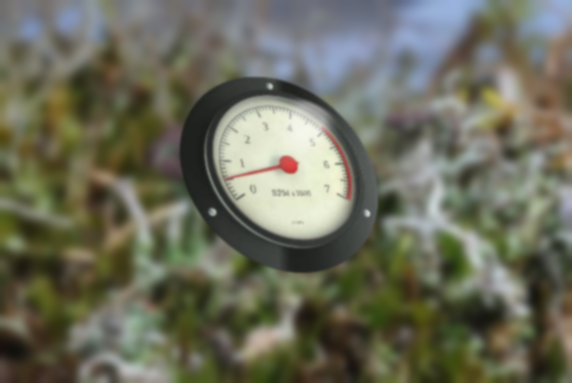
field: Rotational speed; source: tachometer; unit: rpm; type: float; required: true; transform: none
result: 500 rpm
